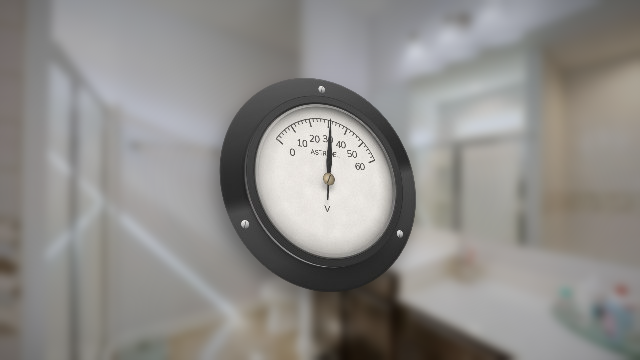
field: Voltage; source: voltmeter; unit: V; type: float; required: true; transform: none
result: 30 V
